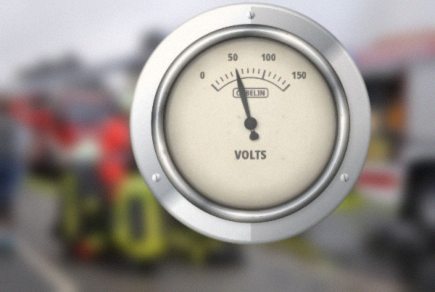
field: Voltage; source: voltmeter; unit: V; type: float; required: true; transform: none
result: 50 V
